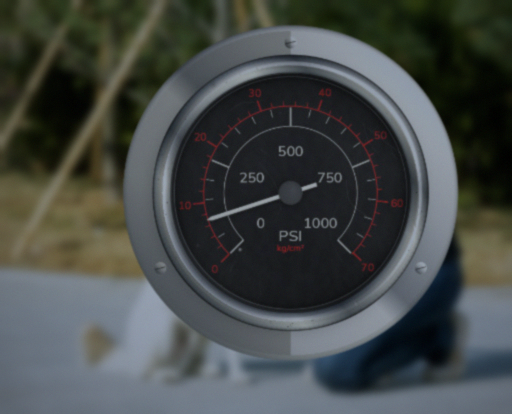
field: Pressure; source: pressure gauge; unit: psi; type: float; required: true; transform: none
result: 100 psi
